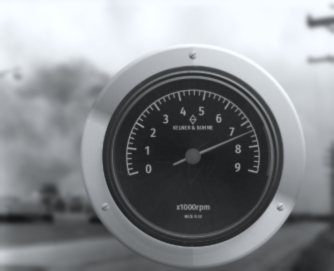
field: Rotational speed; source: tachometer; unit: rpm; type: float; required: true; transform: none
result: 7400 rpm
